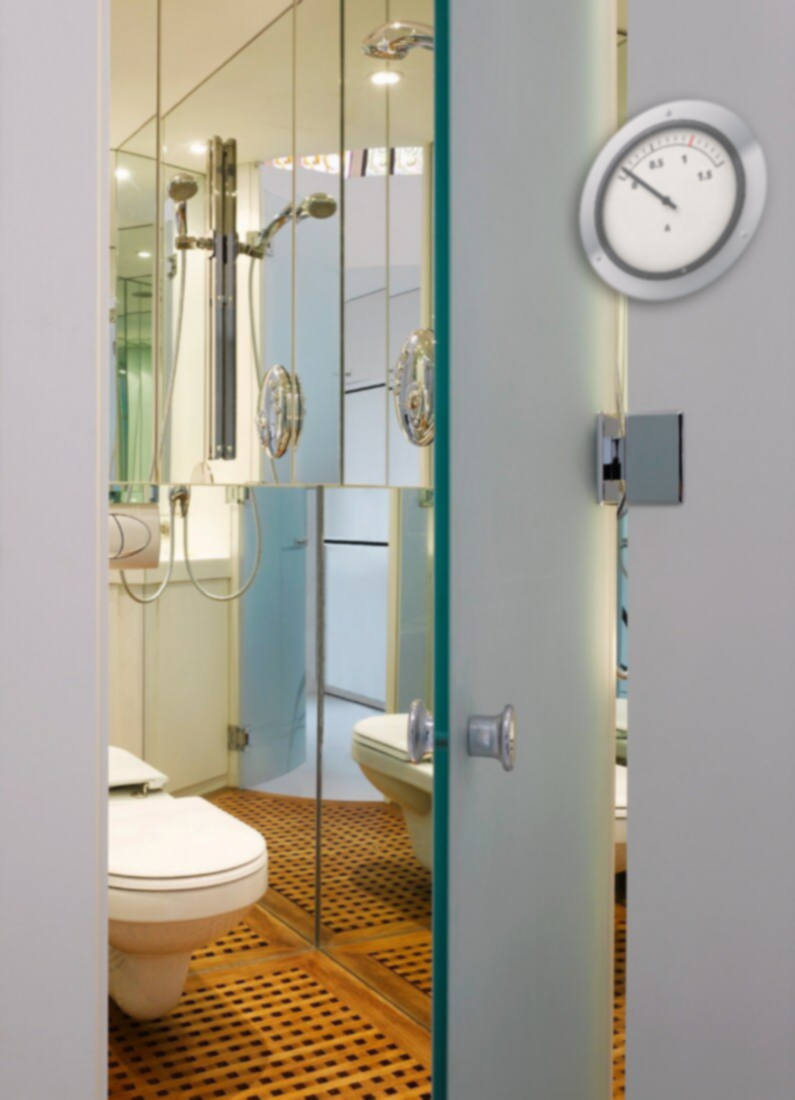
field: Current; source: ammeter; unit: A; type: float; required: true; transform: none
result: 0.1 A
